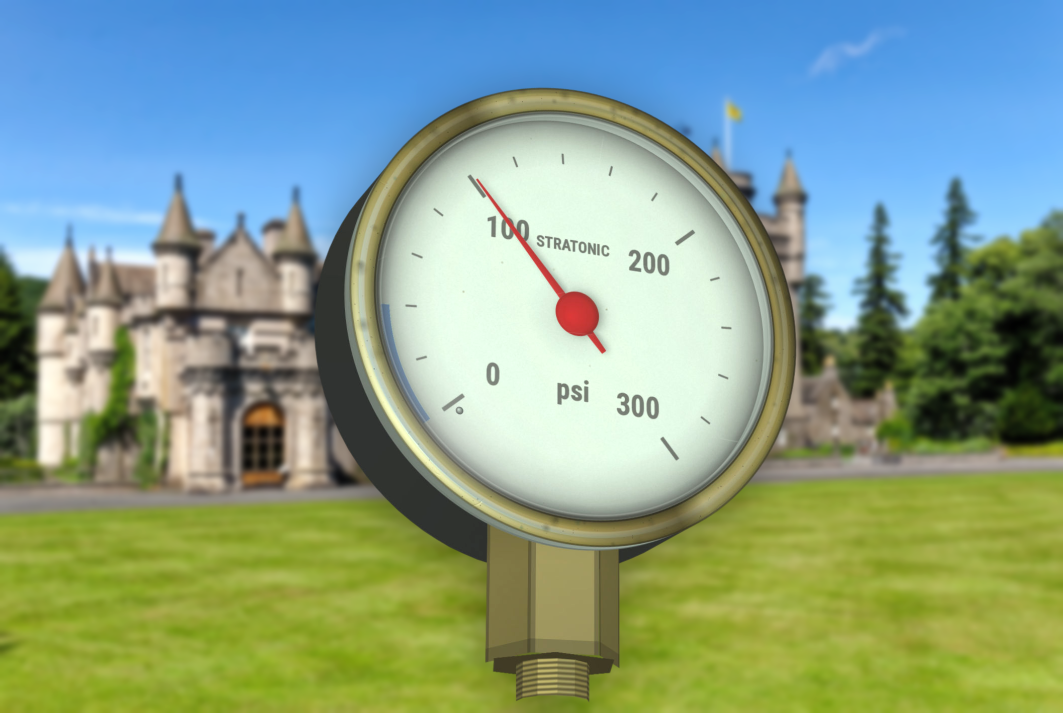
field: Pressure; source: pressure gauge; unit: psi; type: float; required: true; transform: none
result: 100 psi
